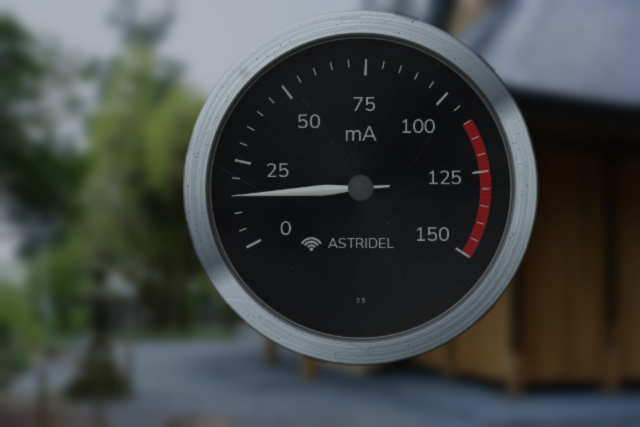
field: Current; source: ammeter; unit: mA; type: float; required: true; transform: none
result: 15 mA
